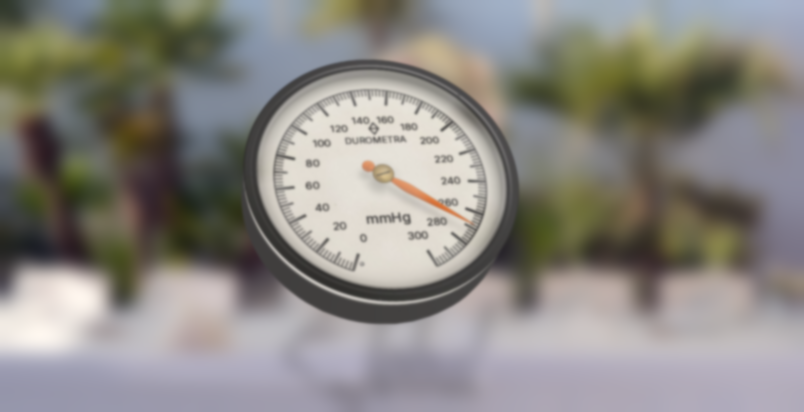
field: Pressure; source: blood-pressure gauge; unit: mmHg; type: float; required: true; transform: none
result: 270 mmHg
